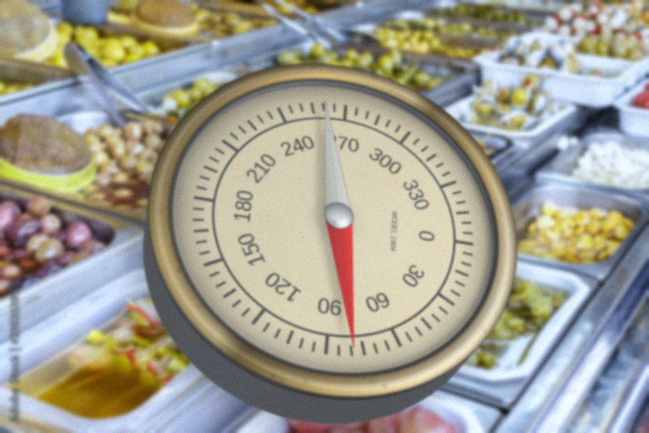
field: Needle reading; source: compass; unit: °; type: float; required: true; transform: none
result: 80 °
